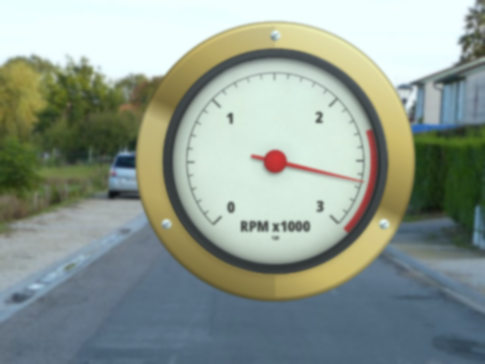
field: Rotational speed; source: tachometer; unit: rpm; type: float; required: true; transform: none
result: 2650 rpm
